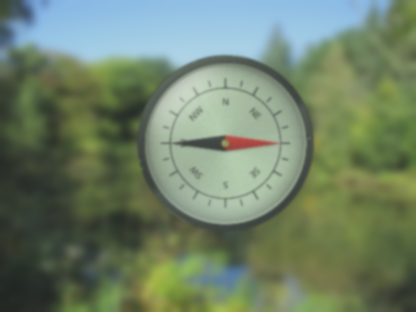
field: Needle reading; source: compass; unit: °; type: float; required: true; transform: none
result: 90 °
